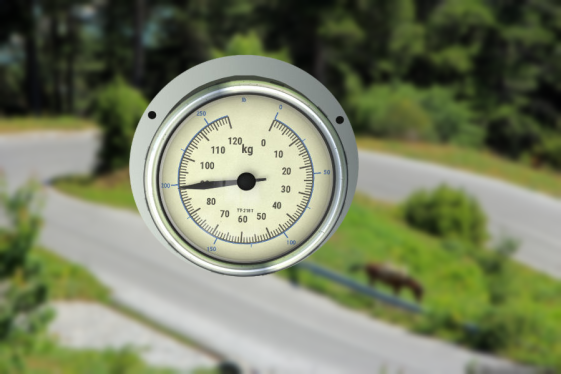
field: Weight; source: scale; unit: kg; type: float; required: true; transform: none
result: 90 kg
